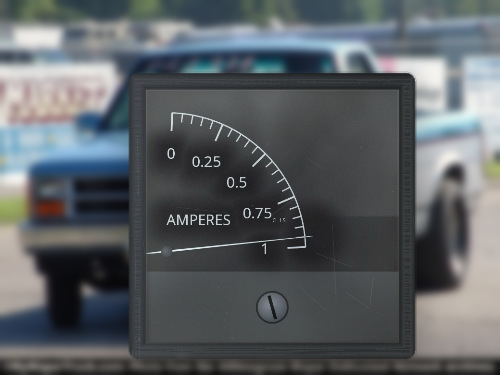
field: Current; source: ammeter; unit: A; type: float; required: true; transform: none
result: 0.95 A
